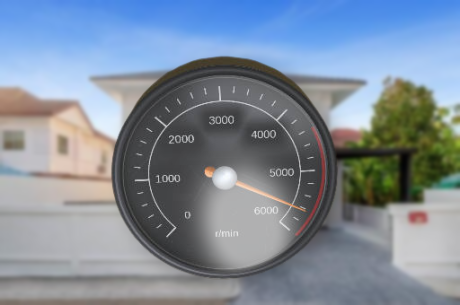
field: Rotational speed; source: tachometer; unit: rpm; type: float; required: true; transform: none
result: 5600 rpm
